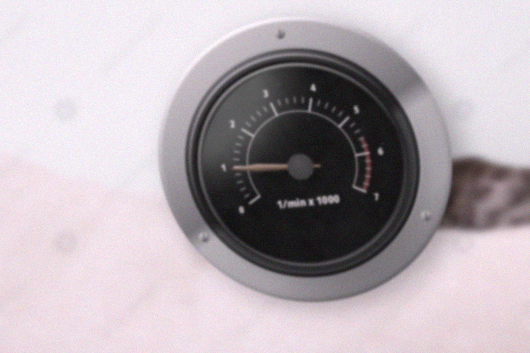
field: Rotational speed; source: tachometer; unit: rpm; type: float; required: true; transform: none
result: 1000 rpm
